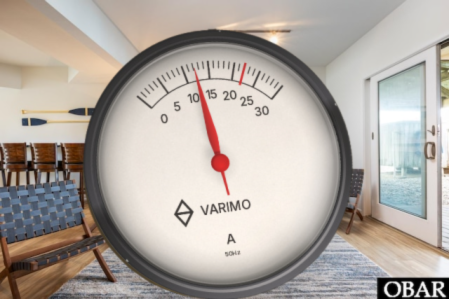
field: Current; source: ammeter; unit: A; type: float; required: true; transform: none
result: 12 A
